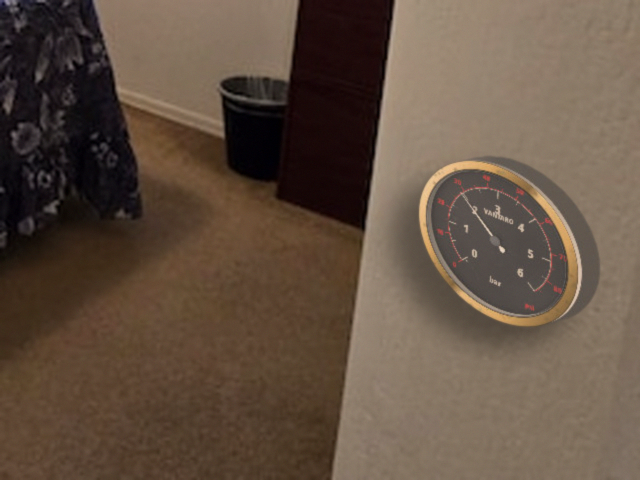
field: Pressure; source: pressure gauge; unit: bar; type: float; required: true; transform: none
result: 2 bar
